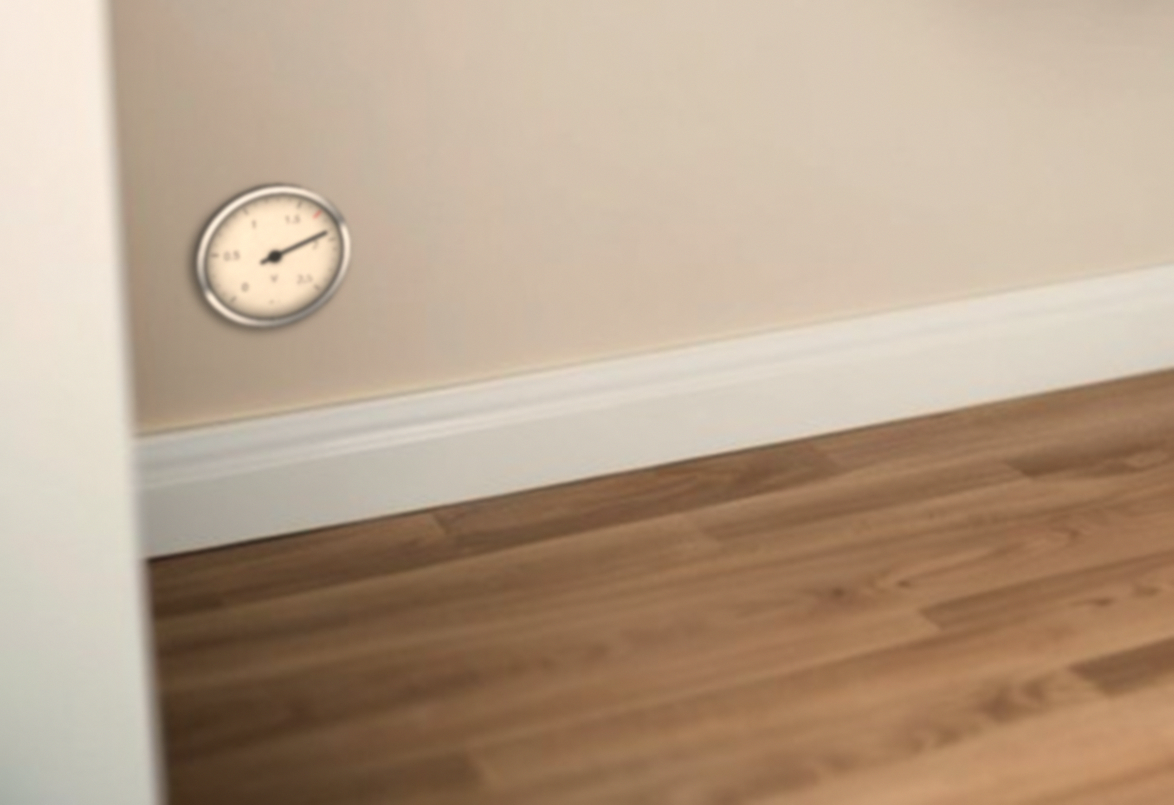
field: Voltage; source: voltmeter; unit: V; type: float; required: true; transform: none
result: 1.9 V
